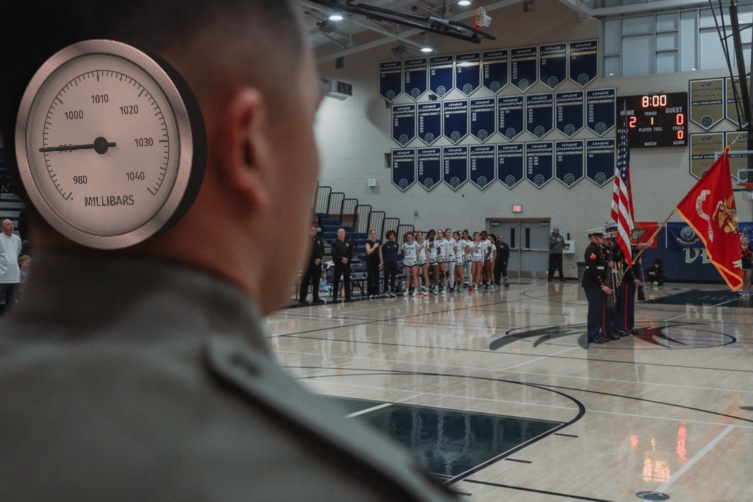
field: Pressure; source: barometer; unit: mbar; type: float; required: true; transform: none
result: 990 mbar
